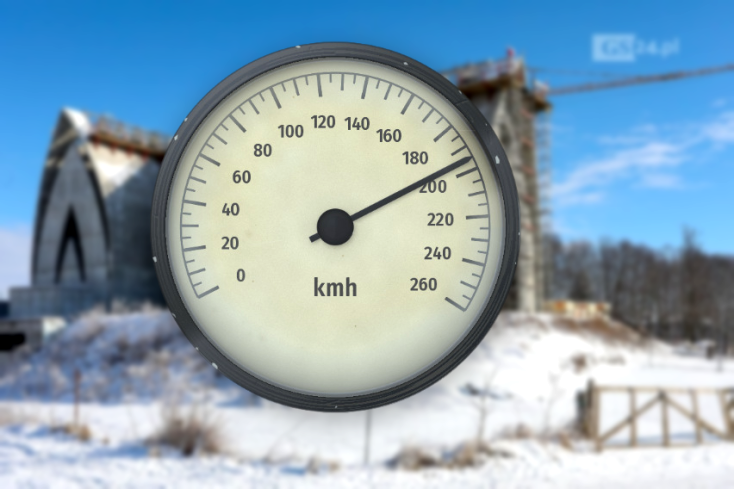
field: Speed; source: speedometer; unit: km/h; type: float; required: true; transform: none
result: 195 km/h
